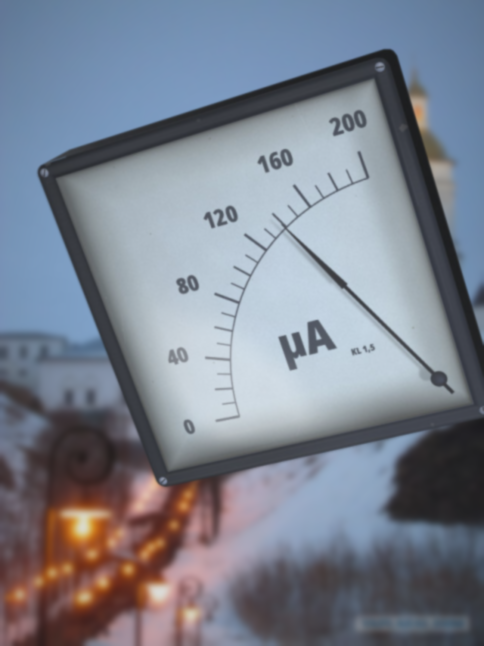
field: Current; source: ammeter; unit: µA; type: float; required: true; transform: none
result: 140 µA
